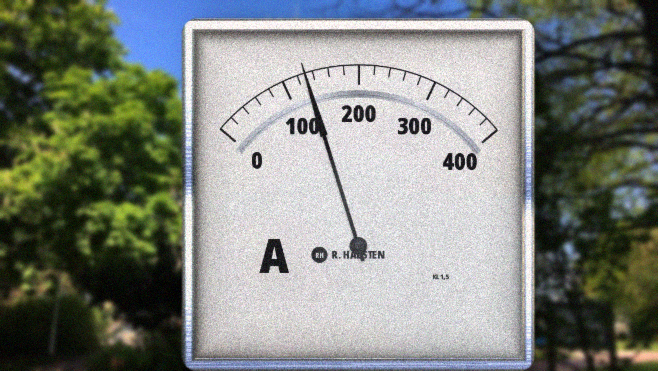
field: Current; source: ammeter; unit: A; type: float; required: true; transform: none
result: 130 A
